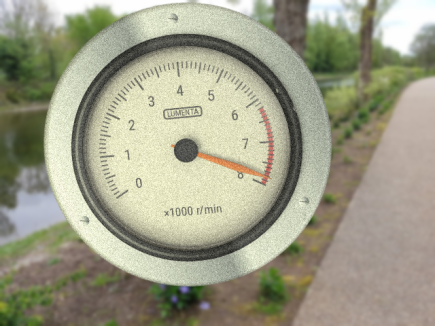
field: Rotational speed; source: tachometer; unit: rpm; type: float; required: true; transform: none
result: 7800 rpm
